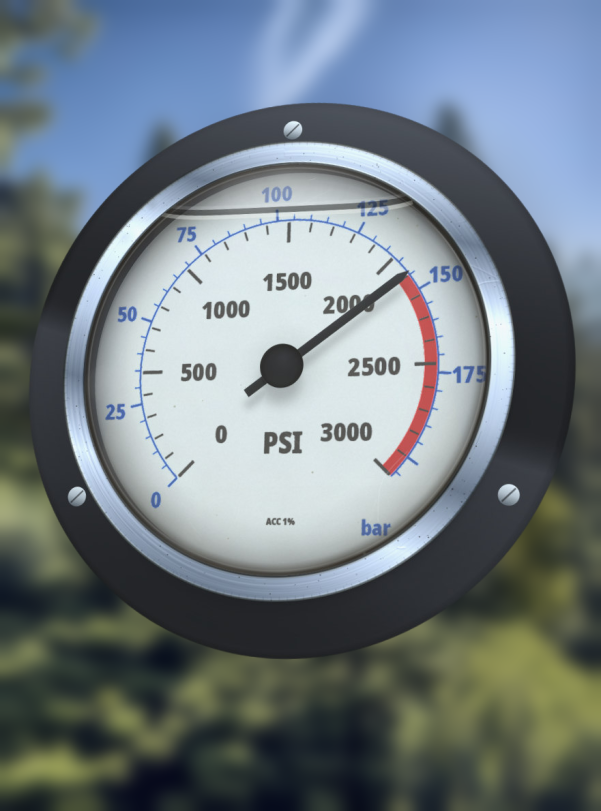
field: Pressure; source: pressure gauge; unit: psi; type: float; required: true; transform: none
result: 2100 psi
